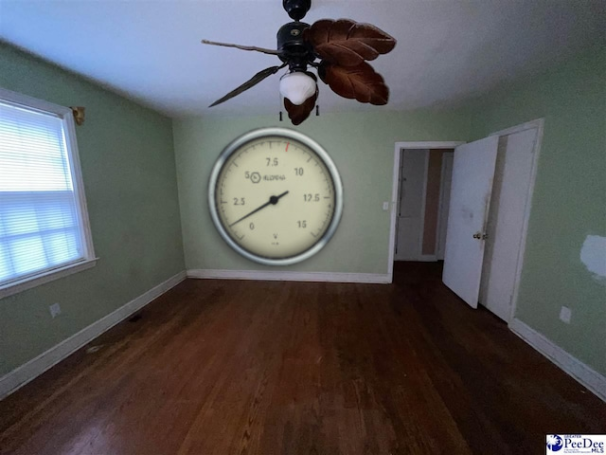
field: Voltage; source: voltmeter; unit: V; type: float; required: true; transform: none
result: 1 V
